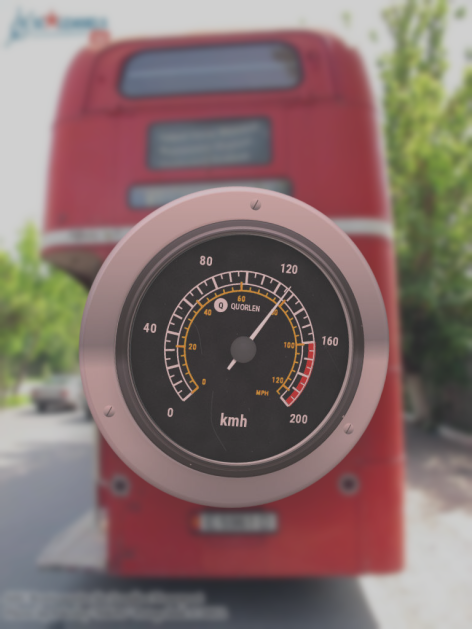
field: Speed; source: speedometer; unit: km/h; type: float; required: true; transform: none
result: 125 km/h
